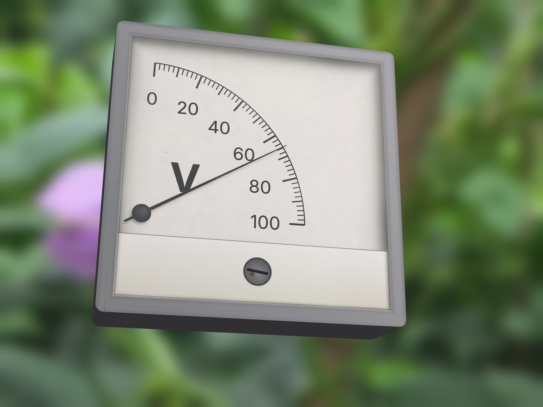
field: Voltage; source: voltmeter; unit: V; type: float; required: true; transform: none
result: 66 V
